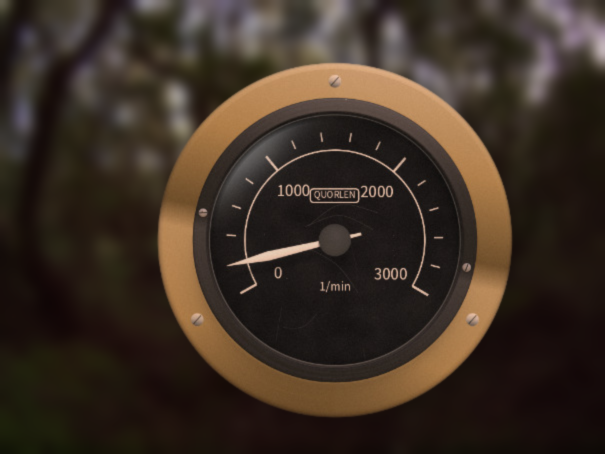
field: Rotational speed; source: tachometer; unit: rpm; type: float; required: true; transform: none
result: 200 rpm
